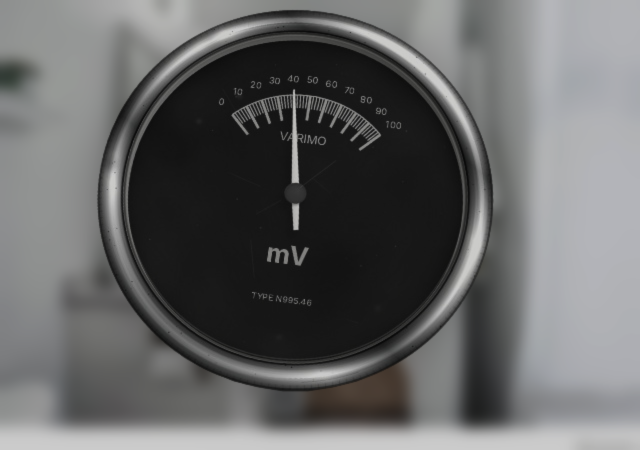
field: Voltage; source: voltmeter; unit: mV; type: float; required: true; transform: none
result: 40 mV
